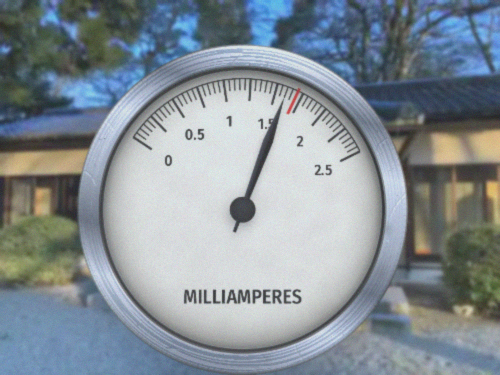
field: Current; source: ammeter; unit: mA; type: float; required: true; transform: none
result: 1.6 mA
